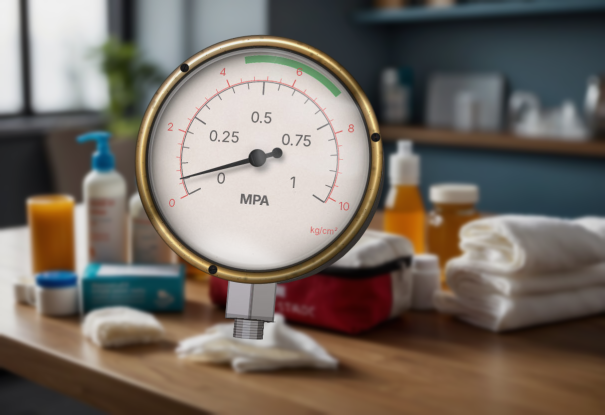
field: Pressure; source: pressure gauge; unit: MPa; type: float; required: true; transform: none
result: 0.05 MPa
